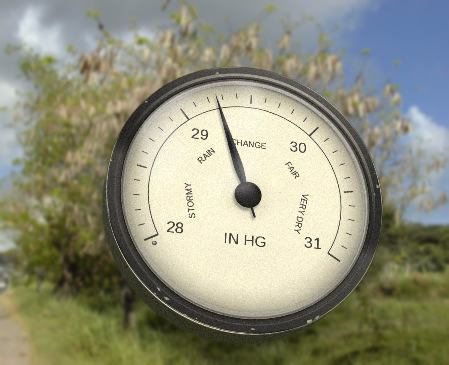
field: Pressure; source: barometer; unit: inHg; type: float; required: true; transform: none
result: 29.25 inHg
